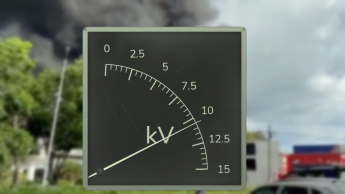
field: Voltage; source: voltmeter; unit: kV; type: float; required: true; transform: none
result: 10.5 kV
